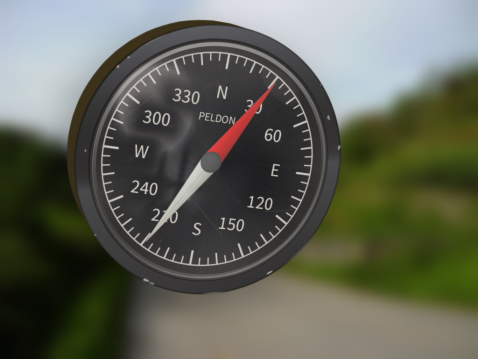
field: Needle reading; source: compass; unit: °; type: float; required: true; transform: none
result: 30 °
